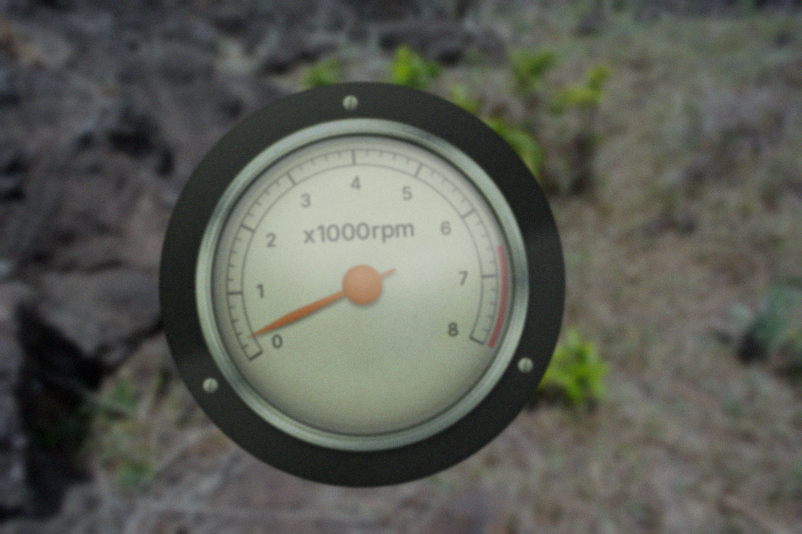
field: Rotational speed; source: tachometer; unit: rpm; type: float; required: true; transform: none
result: 300 rpm
